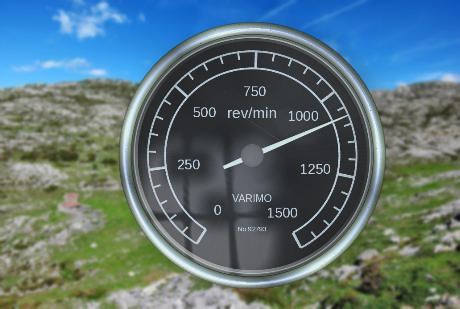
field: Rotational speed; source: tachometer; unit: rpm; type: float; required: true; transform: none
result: 1075 rpm
